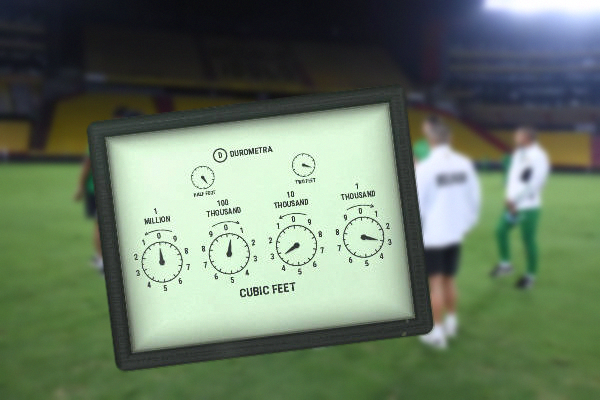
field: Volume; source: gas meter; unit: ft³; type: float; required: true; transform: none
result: 3300 ft³
